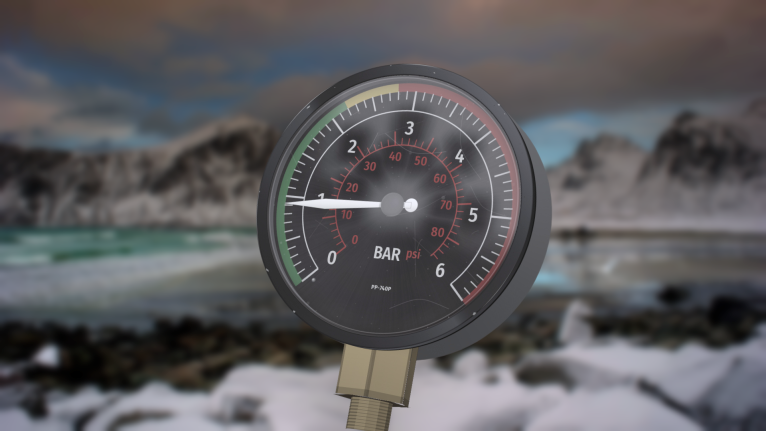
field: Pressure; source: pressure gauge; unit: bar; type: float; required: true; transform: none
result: 0.9 bar
